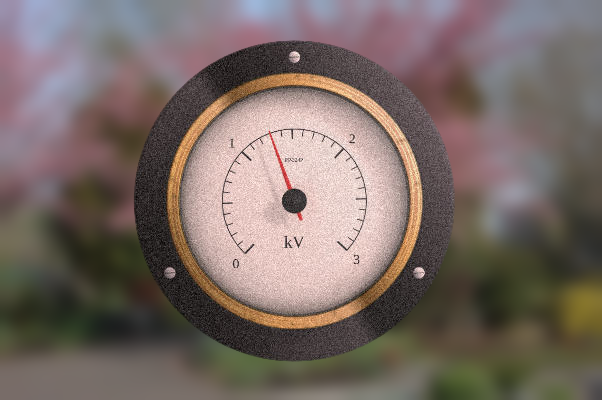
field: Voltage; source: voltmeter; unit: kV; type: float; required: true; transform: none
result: 1.3 kV
